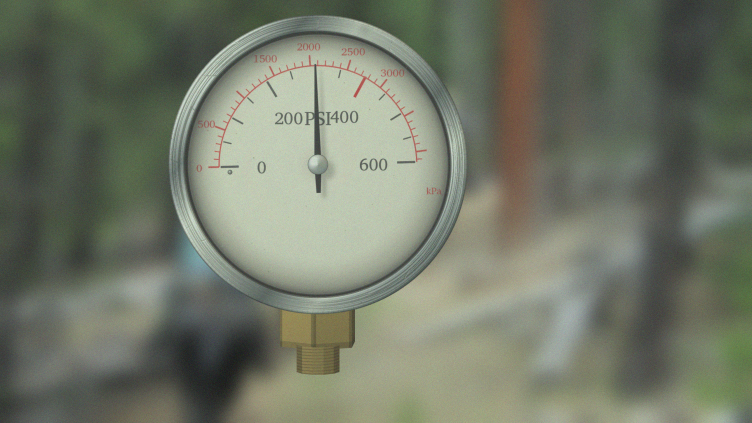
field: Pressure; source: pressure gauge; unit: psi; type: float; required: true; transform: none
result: 300 psi
